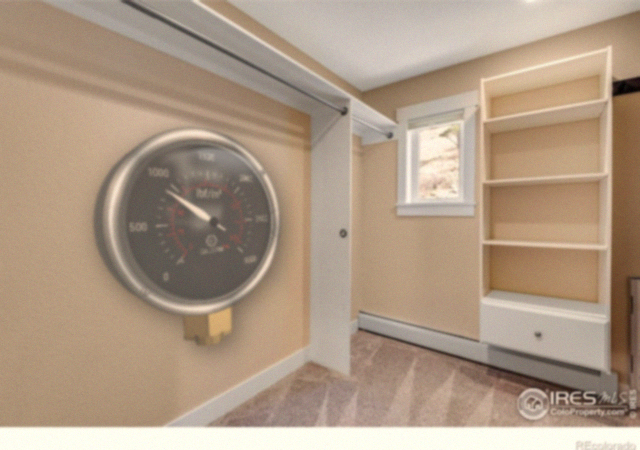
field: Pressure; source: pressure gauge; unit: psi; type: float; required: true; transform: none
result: 900 psi
